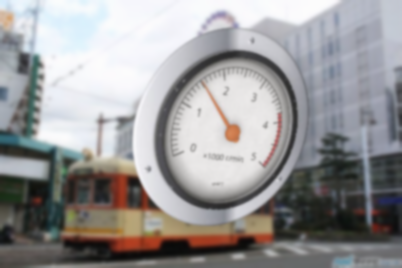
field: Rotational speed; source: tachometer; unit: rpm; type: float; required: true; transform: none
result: 1500 rpm
